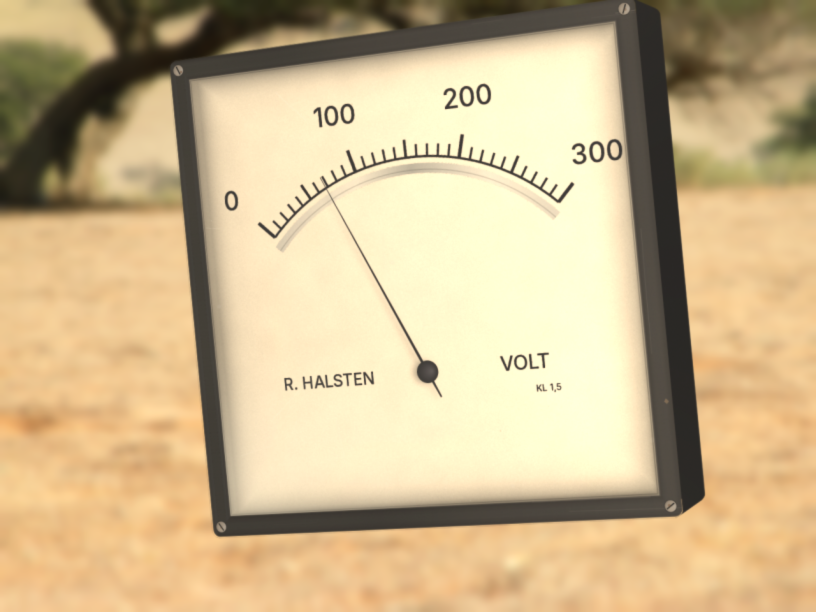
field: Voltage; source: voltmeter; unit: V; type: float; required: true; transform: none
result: 70 V
